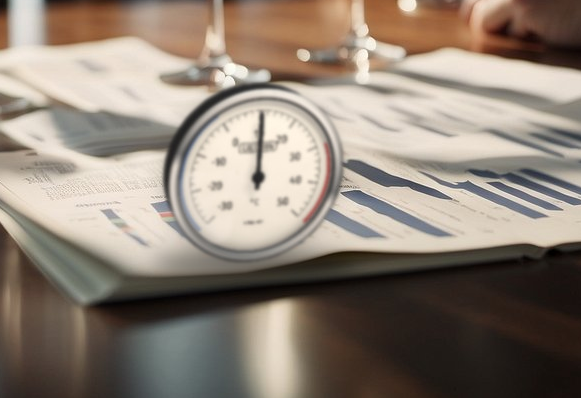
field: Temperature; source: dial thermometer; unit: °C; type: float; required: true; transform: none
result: 10 °C
